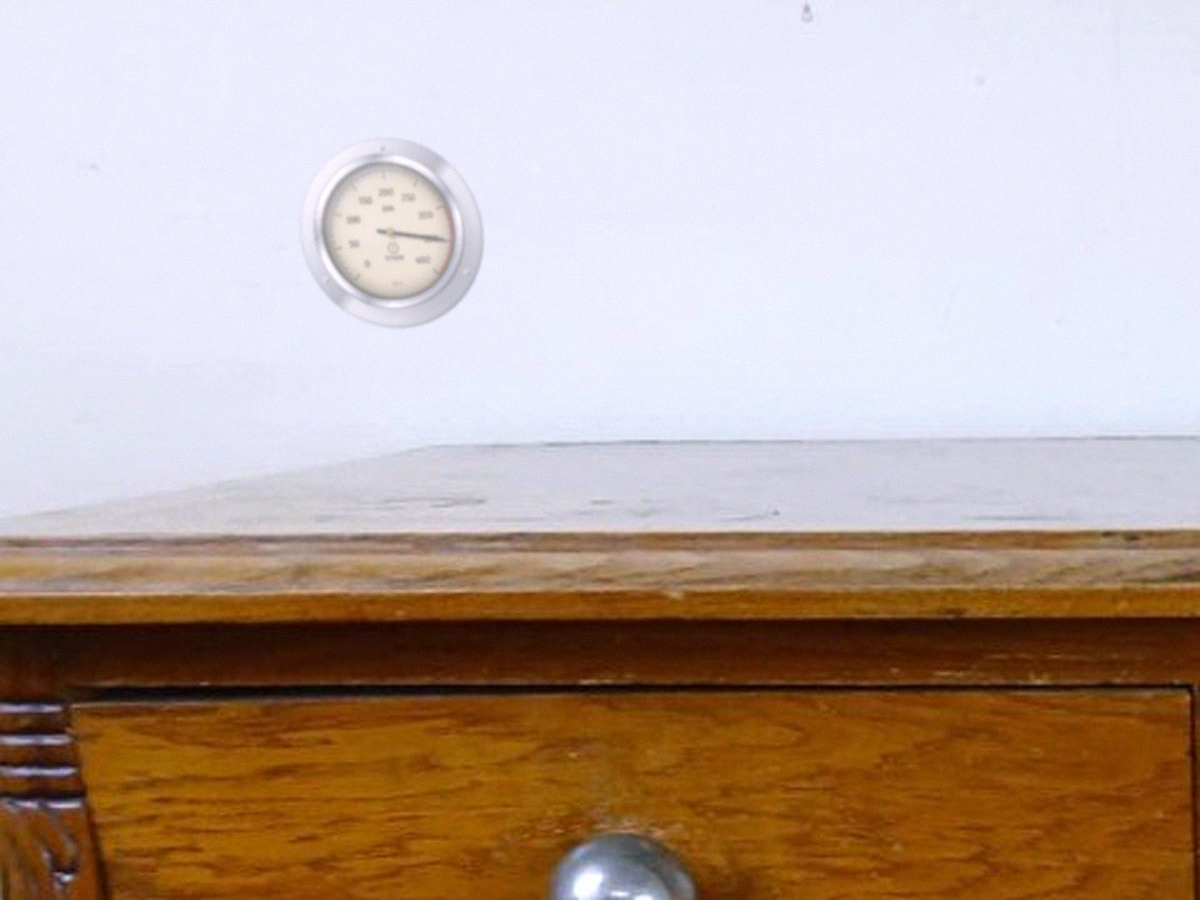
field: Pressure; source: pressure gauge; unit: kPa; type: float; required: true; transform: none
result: 350 kPa
